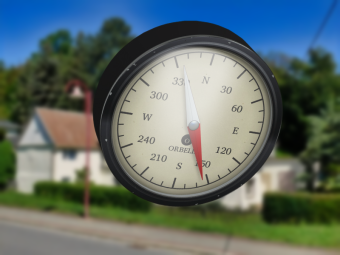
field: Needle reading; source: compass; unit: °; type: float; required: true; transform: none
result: 155 °
